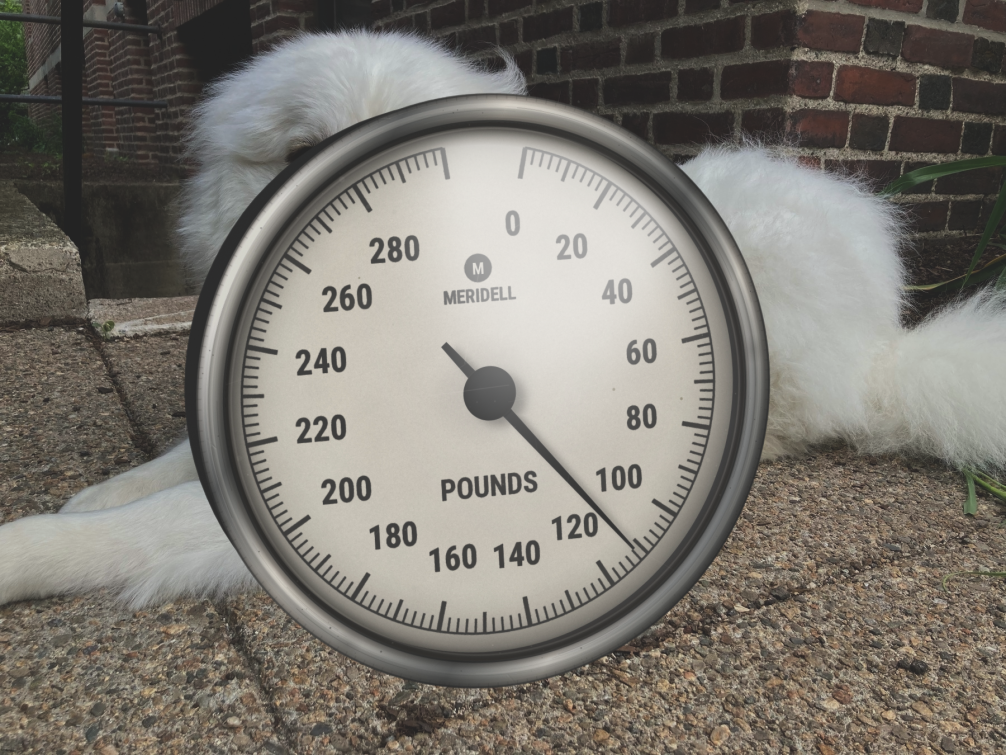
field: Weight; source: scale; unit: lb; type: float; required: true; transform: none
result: 112 lb
